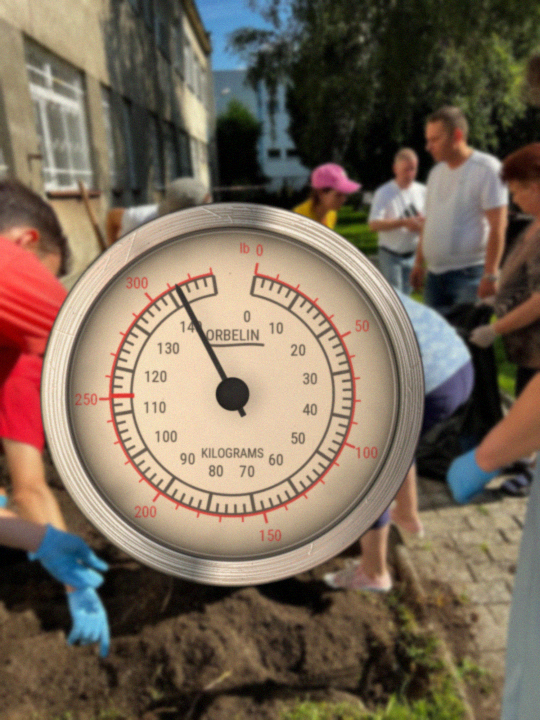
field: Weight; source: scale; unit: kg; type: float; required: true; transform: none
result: 142 kg
